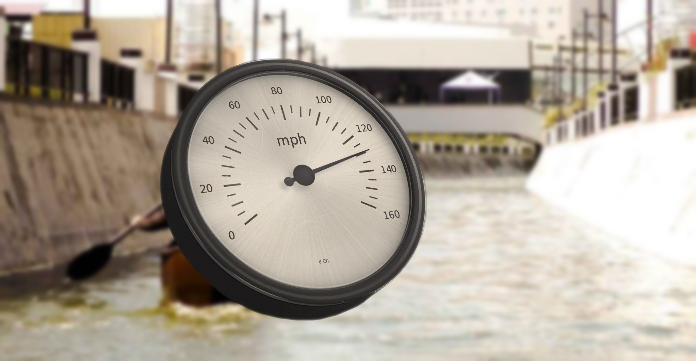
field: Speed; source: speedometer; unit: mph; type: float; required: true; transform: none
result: 130 mph
